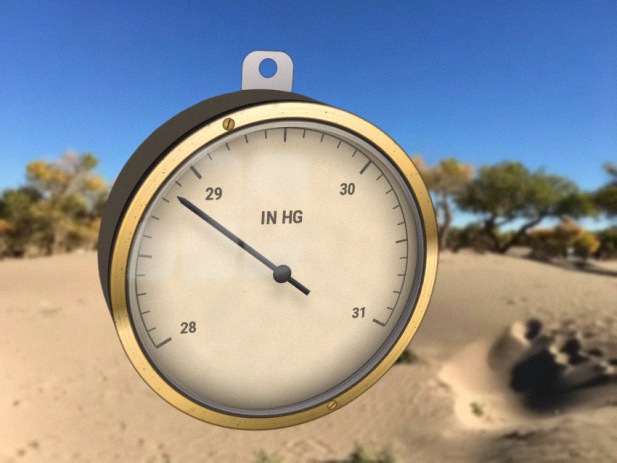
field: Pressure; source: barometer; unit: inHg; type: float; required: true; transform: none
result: 28.85 inHg
